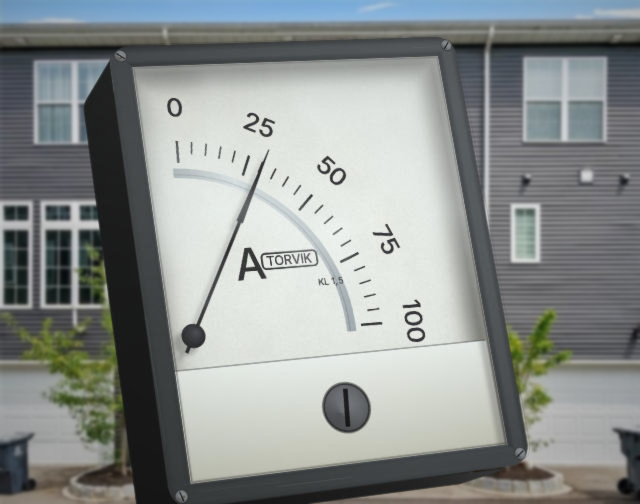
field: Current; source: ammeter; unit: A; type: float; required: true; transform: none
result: 30 A
